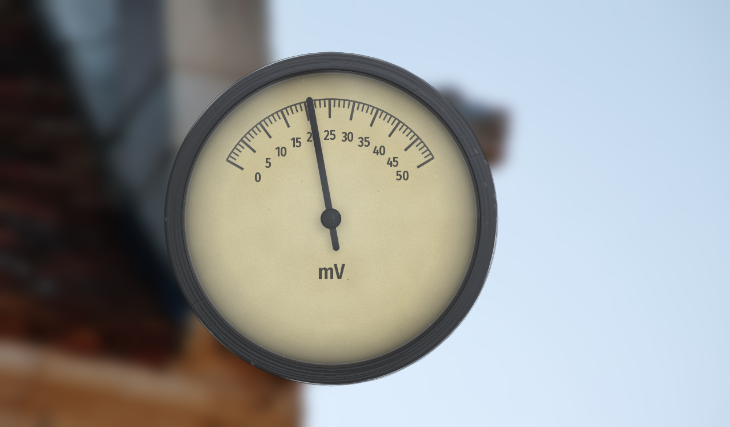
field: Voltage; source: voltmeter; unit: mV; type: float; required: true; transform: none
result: 21 mV
